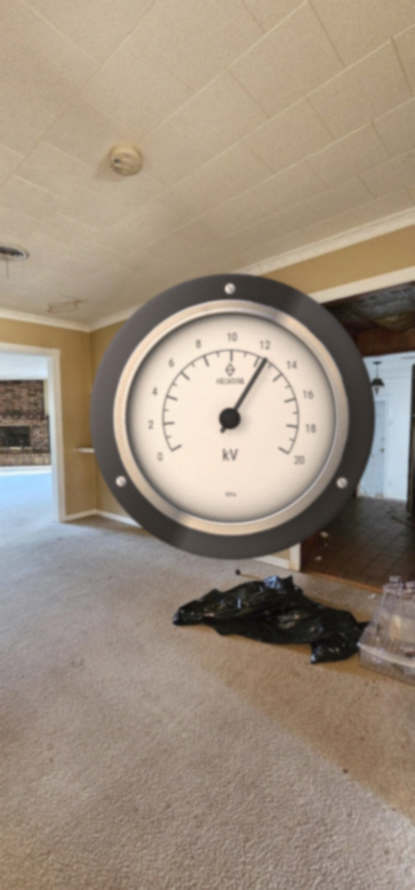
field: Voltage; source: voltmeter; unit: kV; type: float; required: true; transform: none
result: 12.5 kV
